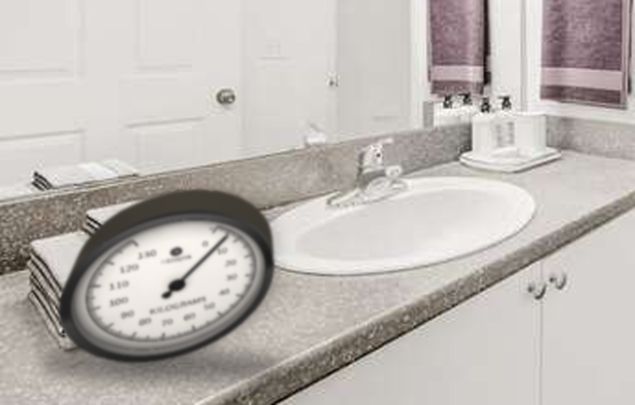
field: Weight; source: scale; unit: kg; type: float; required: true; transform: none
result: 5 kg
